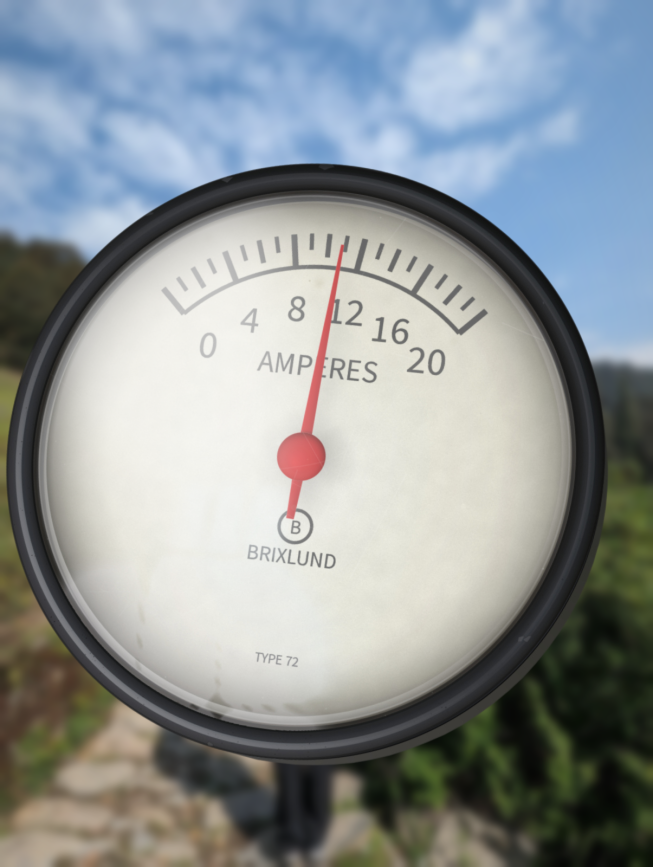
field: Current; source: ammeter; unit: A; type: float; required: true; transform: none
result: 11 A
